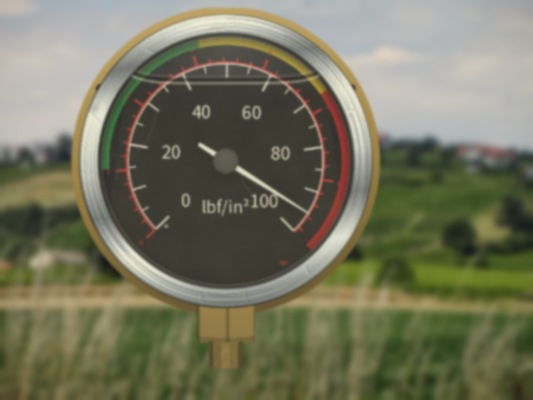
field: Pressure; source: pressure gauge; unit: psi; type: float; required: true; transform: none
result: 95 psi
